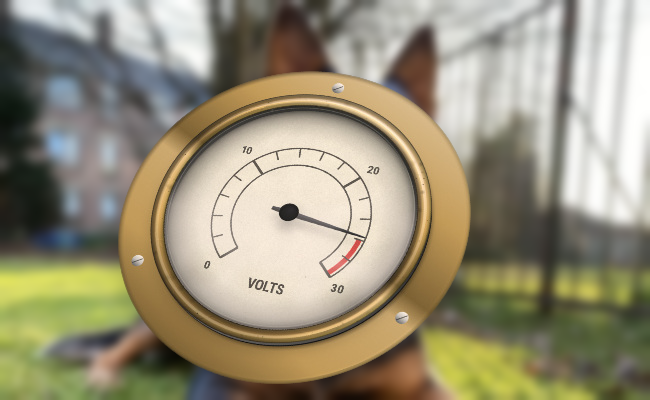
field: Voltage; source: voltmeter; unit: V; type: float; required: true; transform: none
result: 26 V
